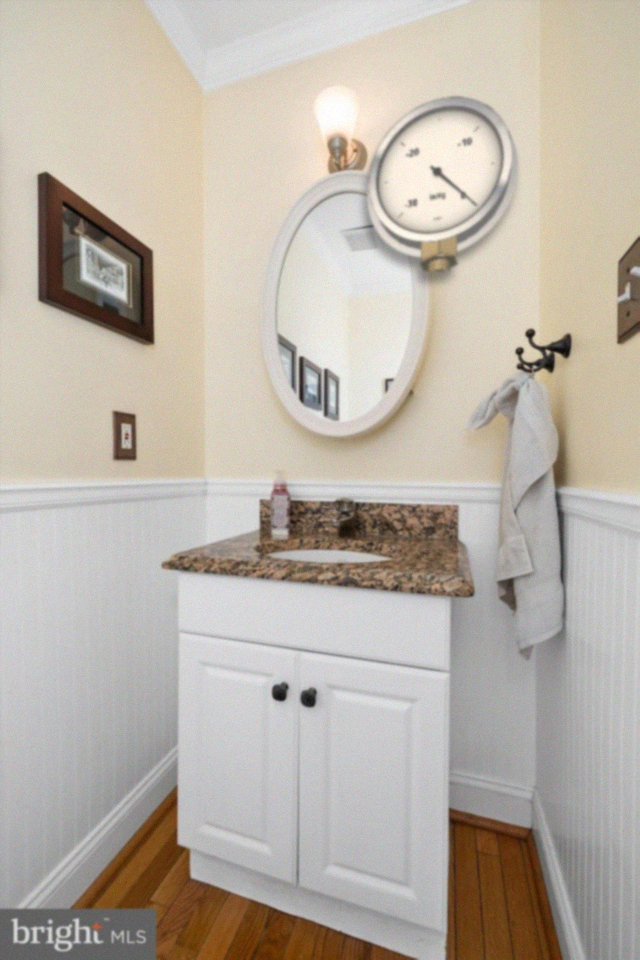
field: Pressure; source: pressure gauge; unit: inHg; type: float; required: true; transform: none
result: 0 inHg
